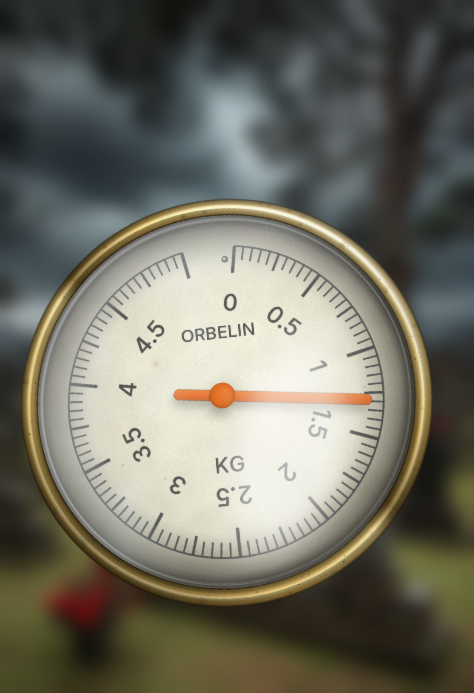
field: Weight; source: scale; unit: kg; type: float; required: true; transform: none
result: 1.3 kg
